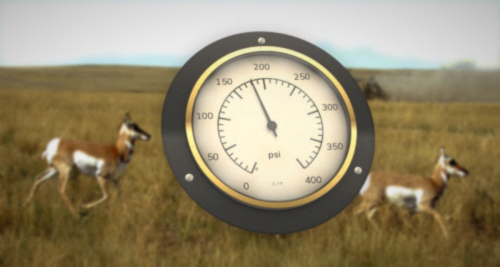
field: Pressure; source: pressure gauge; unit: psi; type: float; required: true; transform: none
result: 180 psi
